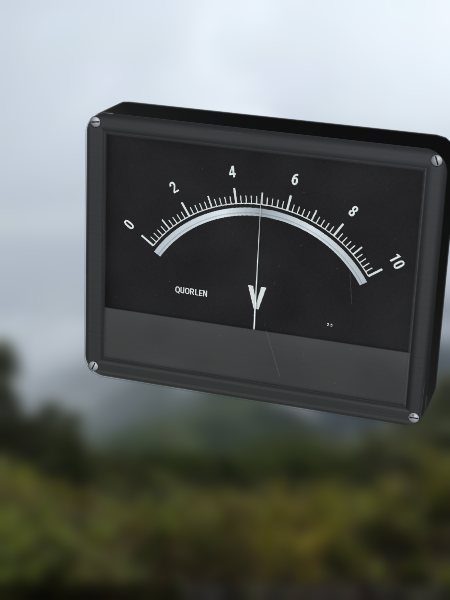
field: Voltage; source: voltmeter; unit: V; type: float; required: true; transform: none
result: 5 V
